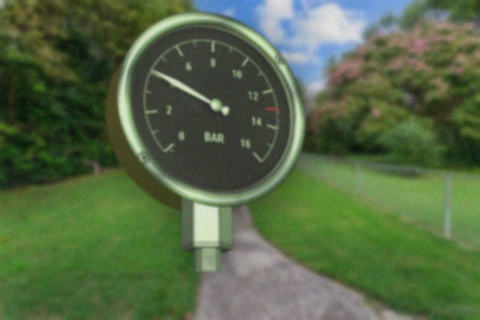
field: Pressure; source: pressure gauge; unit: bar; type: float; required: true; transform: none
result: 4 bar
